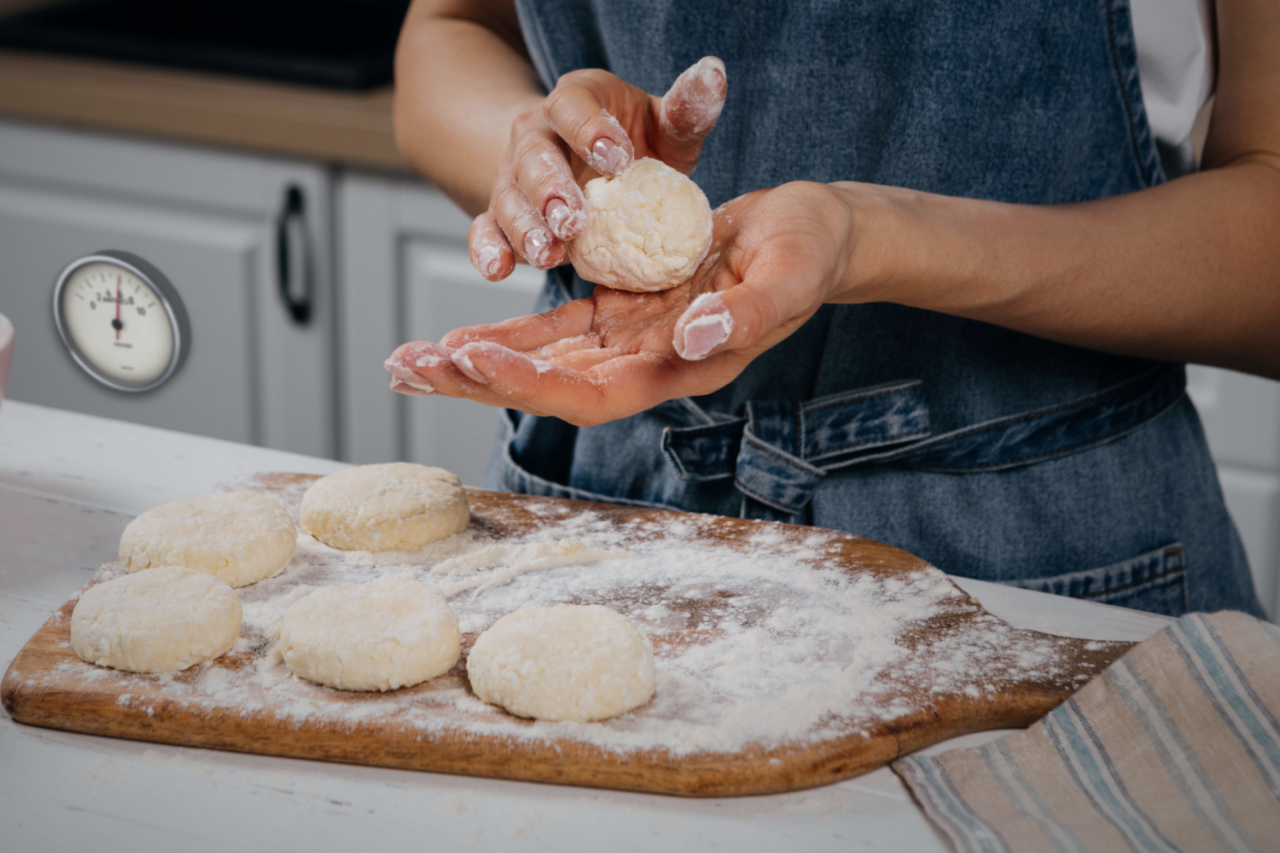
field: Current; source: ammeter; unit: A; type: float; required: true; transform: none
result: 6 A
